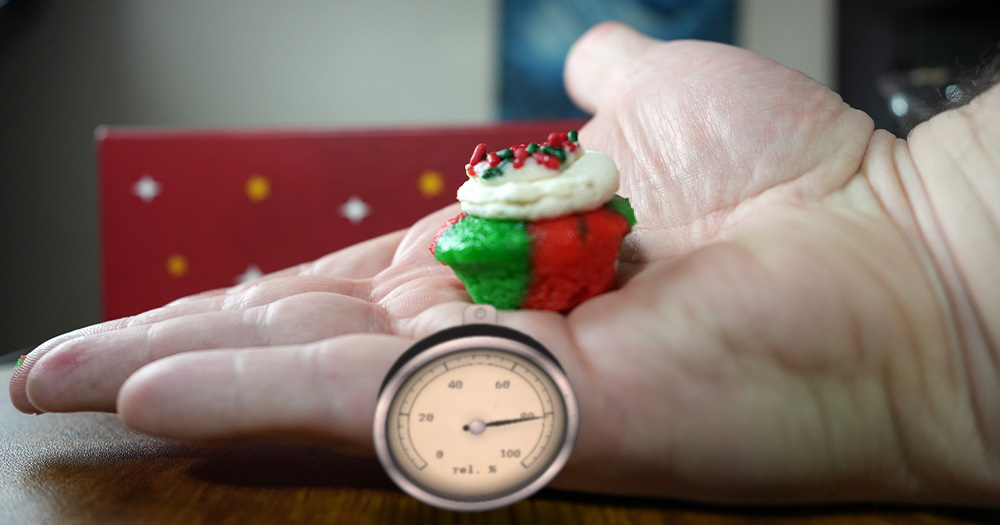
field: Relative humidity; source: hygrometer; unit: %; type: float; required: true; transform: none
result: 80 %
